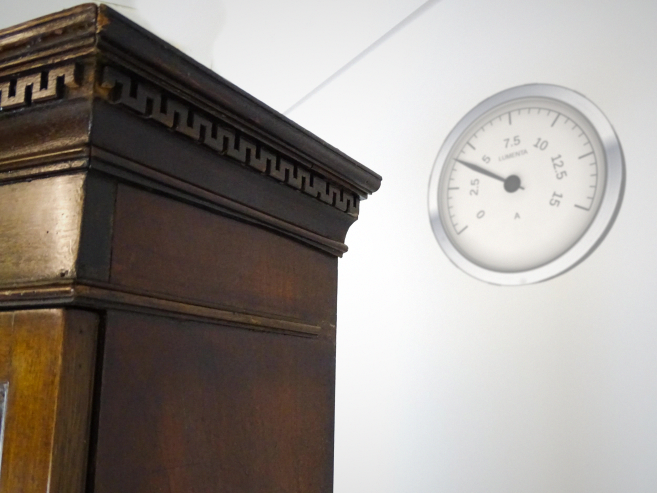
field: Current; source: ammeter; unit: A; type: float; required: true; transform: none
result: 4 A
